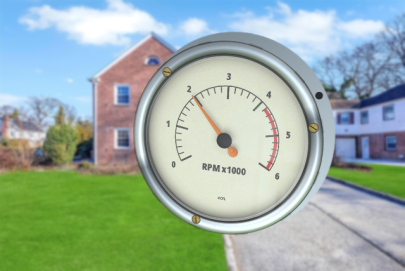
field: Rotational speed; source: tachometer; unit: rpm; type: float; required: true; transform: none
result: 2000 rpm
